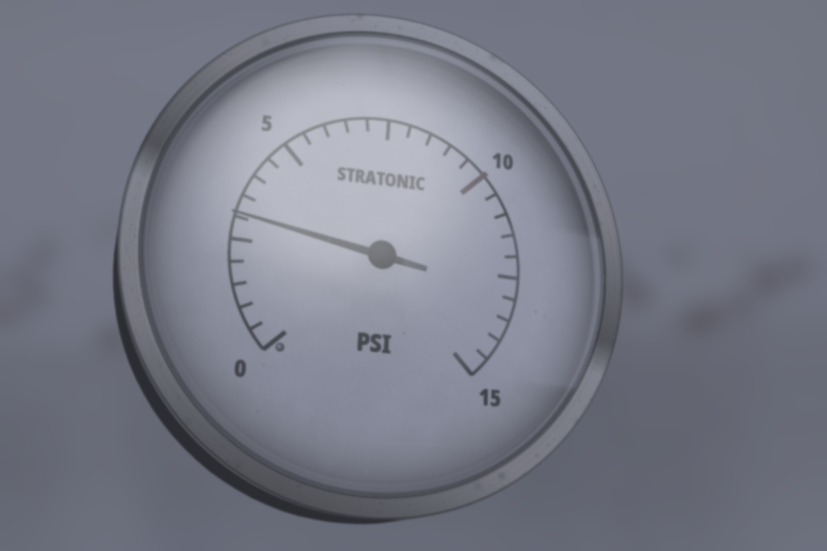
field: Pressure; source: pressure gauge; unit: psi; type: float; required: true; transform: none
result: 3 psi
